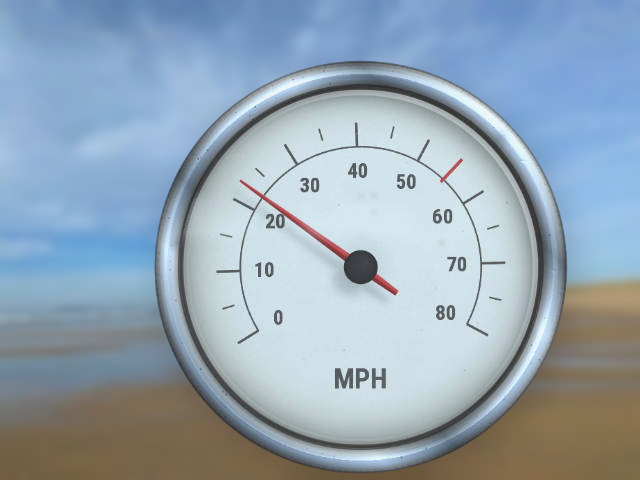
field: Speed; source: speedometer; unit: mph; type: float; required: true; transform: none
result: 22.5 mph
